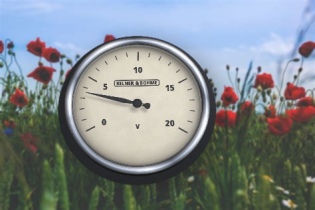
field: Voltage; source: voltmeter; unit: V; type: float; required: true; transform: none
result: 3.5 V
